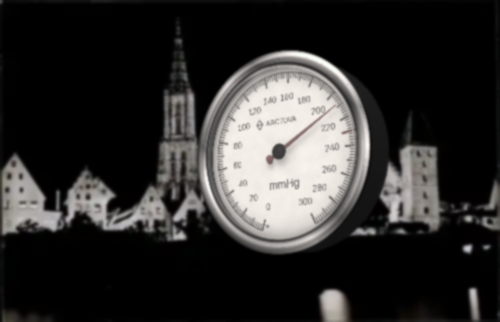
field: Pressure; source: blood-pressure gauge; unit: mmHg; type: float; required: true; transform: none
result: 210 mmHg
